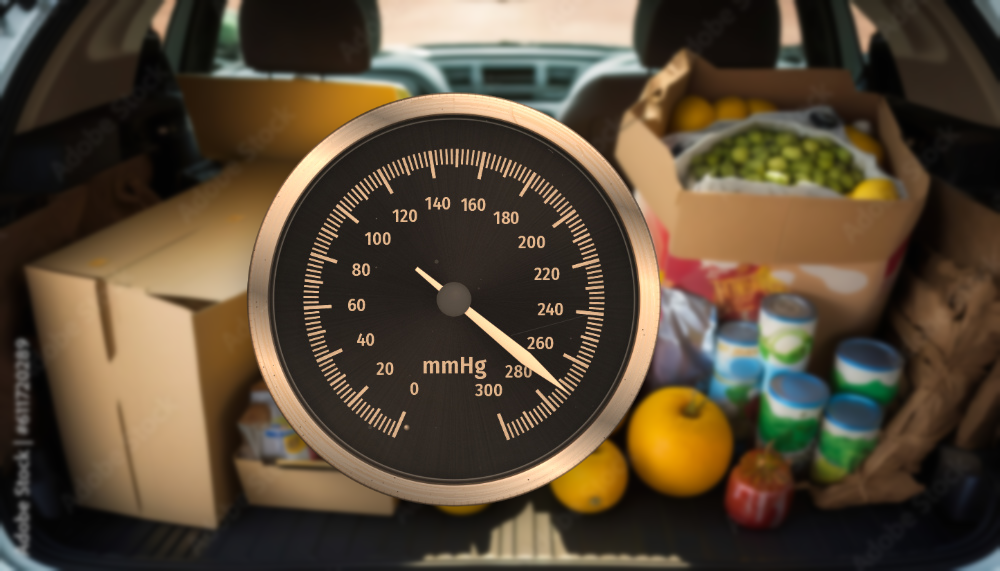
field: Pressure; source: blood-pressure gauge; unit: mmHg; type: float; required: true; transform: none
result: 272 mmHg
